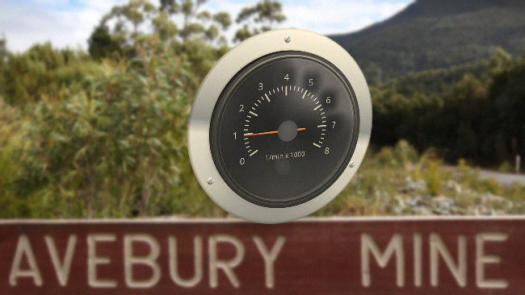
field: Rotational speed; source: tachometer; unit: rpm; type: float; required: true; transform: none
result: 1000 rpm
